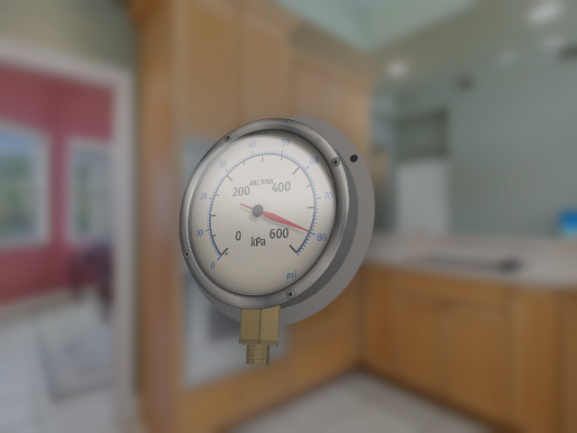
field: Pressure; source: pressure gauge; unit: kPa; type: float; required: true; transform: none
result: 550 kPa
